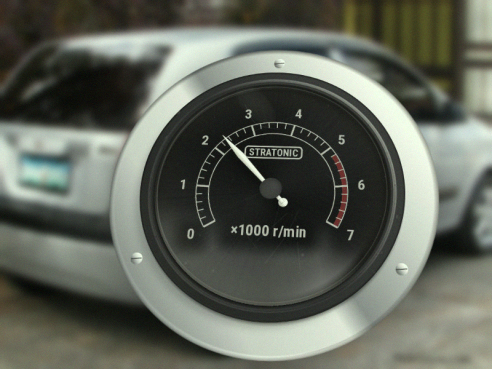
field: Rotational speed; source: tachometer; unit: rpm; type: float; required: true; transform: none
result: 2300 rpm
